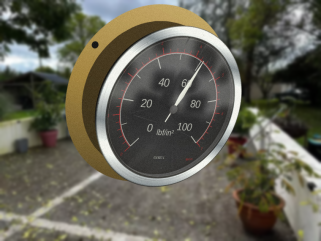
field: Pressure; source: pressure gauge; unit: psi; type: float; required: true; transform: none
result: 60 psi
